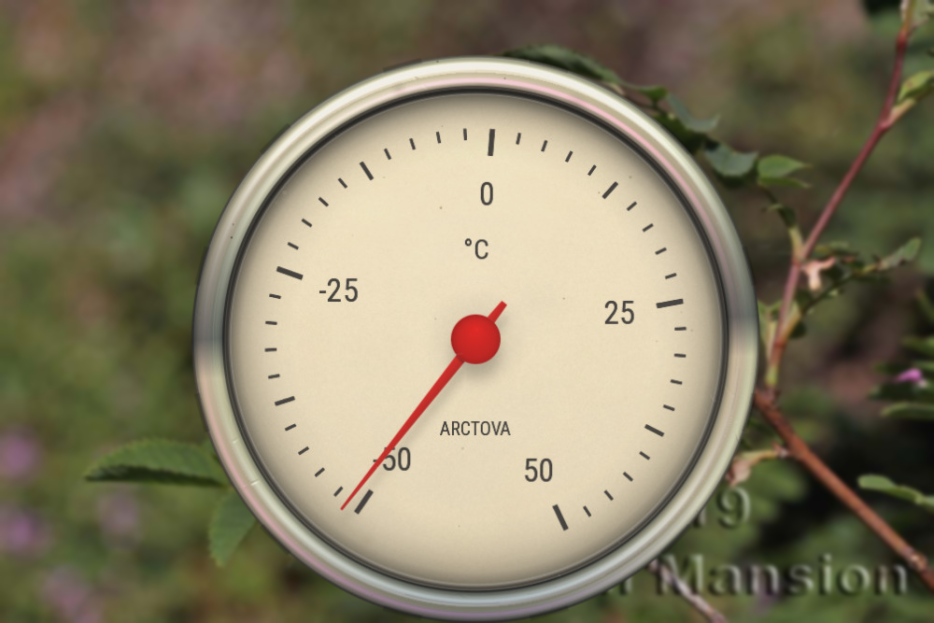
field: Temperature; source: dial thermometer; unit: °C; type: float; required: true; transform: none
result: -48.75 °C
